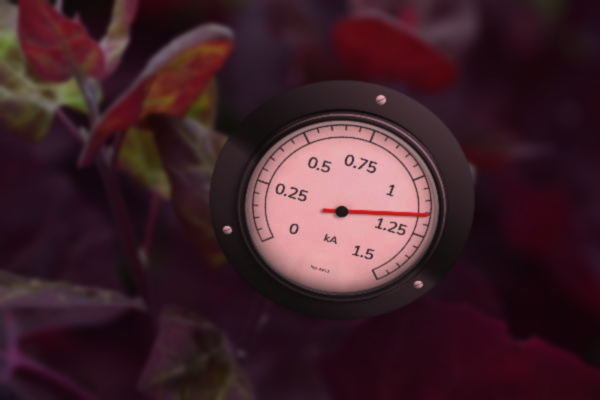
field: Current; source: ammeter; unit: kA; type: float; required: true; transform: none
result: 1.15 kA
